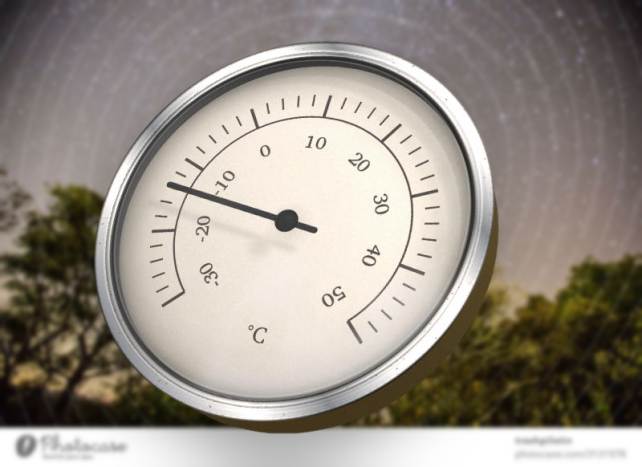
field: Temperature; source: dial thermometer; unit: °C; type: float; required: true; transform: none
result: -14 °C
